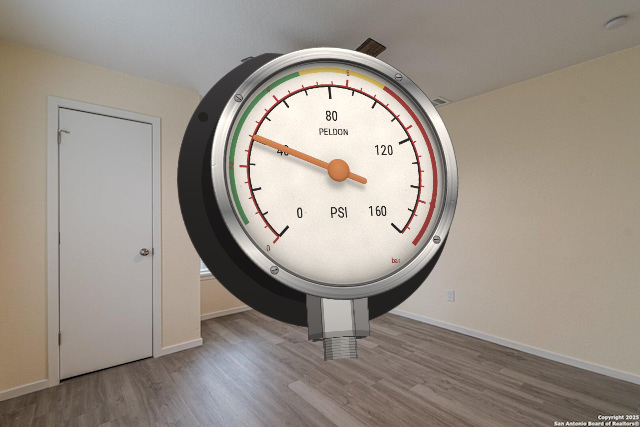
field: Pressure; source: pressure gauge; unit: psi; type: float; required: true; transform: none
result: 40 psi
